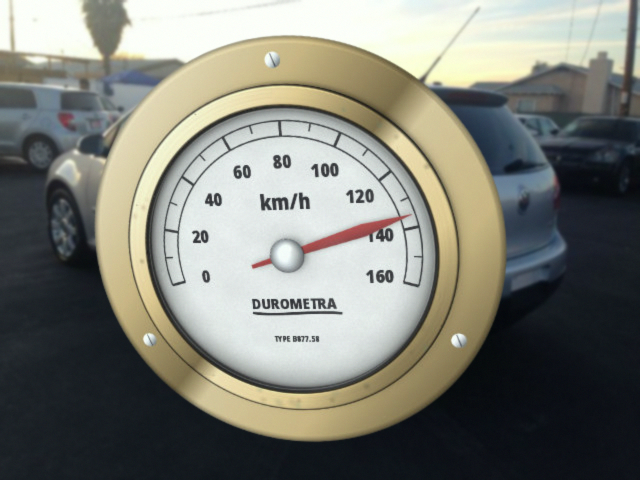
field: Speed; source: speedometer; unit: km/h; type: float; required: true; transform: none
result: 135 km/h
